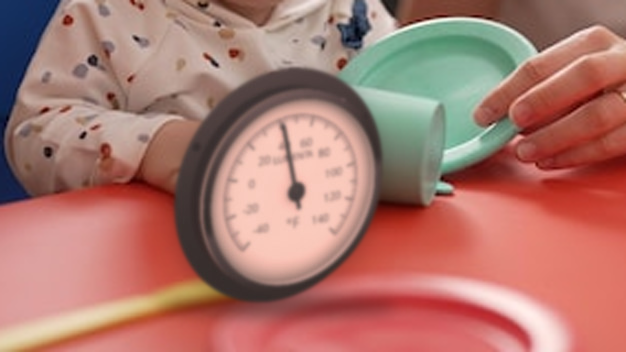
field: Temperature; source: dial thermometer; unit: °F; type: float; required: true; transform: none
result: 40 °F
